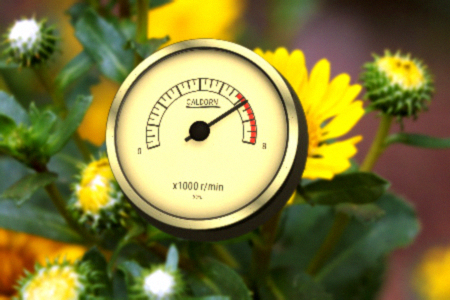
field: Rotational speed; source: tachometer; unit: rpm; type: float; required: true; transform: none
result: 6250 rpm
